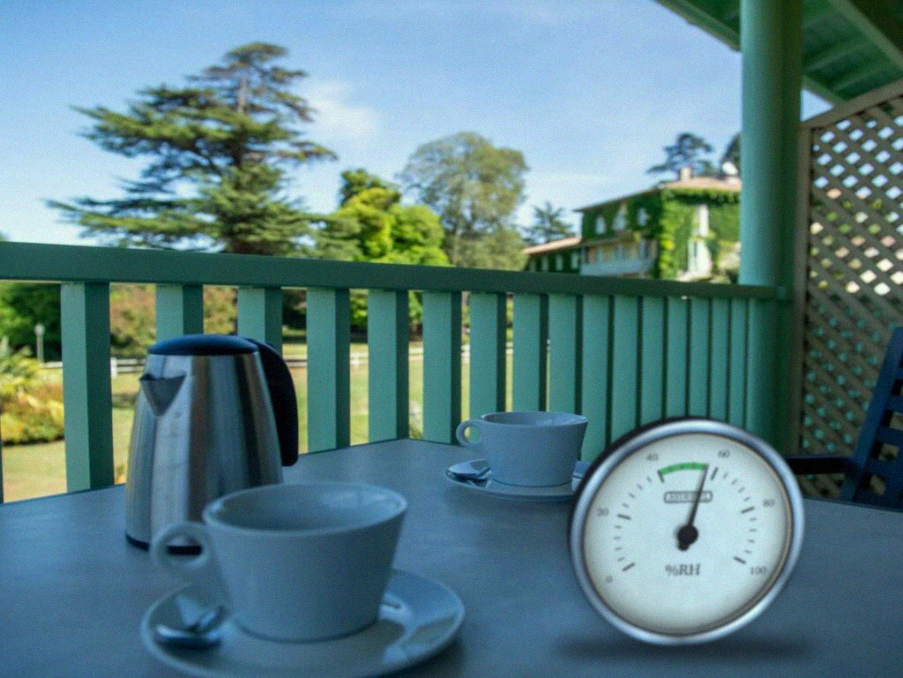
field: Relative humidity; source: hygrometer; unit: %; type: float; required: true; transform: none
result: 56 %
